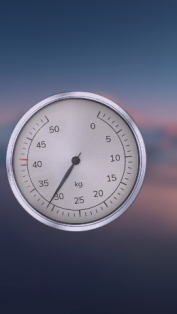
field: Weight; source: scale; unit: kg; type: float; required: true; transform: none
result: 31 kg
